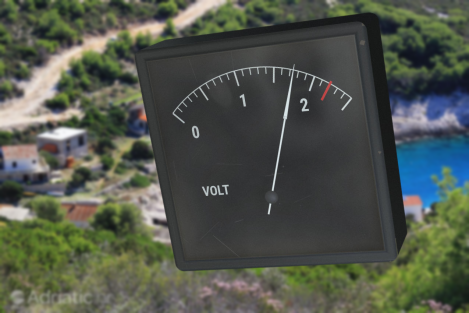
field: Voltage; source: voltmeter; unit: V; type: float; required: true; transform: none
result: 1.75 V
